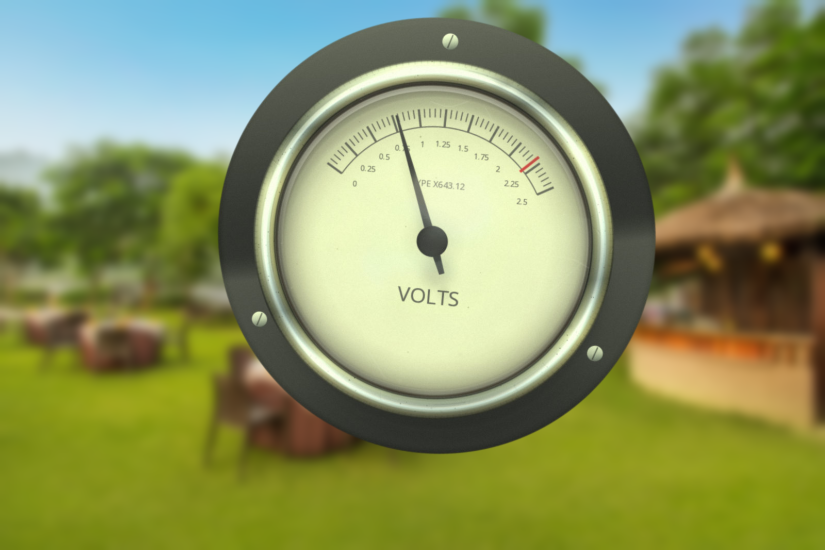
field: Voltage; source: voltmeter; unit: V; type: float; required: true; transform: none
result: 0.8 V
